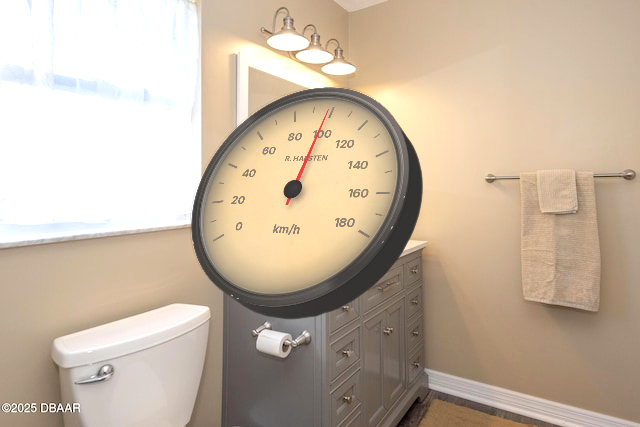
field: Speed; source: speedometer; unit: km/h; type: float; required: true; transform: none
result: 100 km/h
